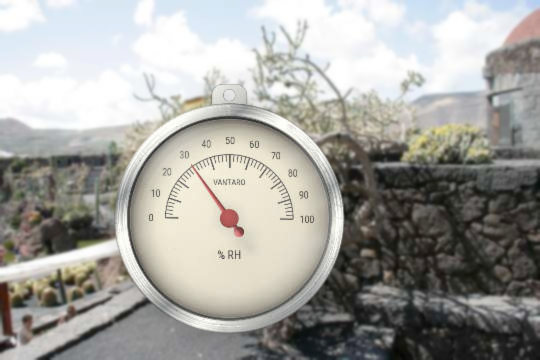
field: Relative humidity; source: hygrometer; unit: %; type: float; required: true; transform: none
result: 30 %
